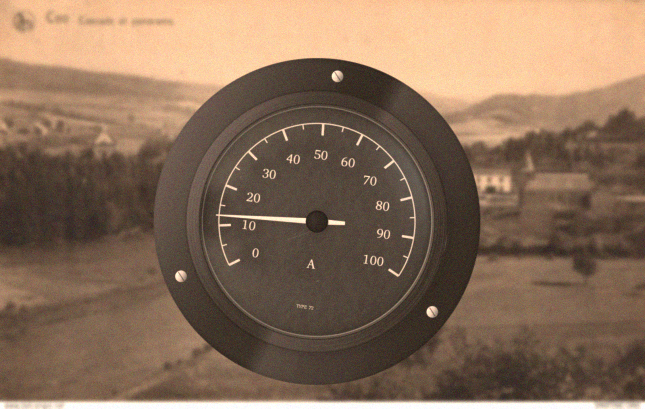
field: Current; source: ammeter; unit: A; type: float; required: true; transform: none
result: 12.5 A
